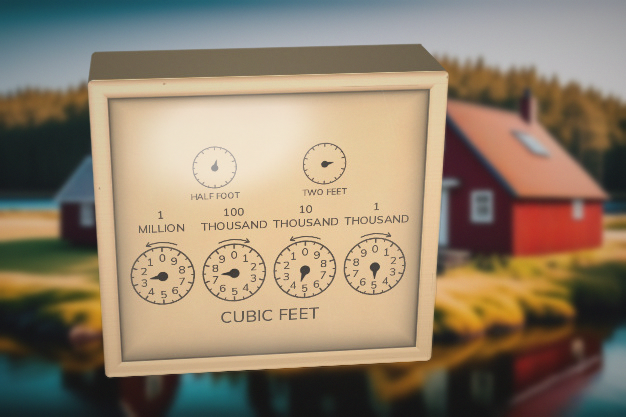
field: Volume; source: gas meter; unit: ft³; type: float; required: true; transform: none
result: 274500 ft³
